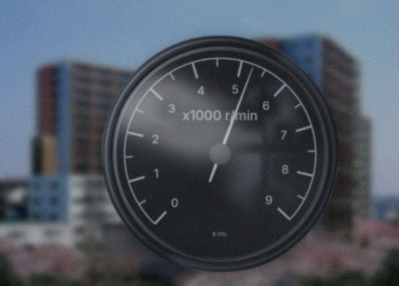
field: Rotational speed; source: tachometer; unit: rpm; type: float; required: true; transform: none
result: 5250 rpm
